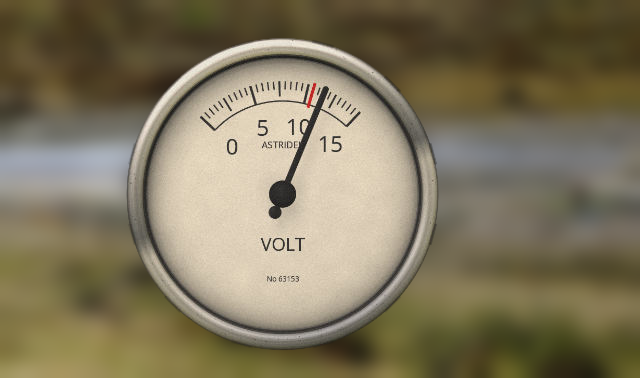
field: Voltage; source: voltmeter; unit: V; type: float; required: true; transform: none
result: 11.5 V
